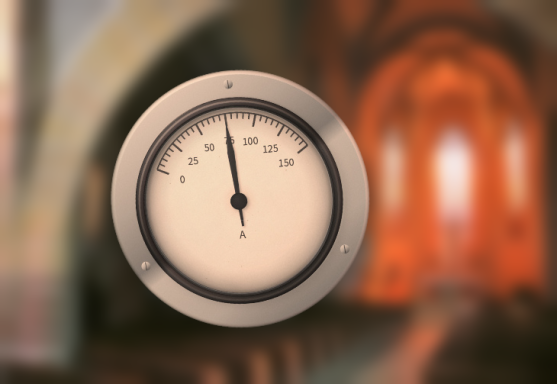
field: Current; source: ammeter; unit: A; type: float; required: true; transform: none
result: 75 A
